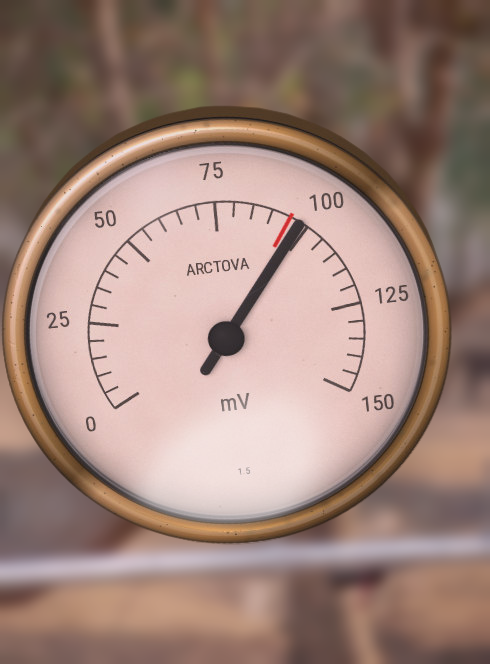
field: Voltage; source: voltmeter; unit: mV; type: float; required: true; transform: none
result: 97.5 mV
